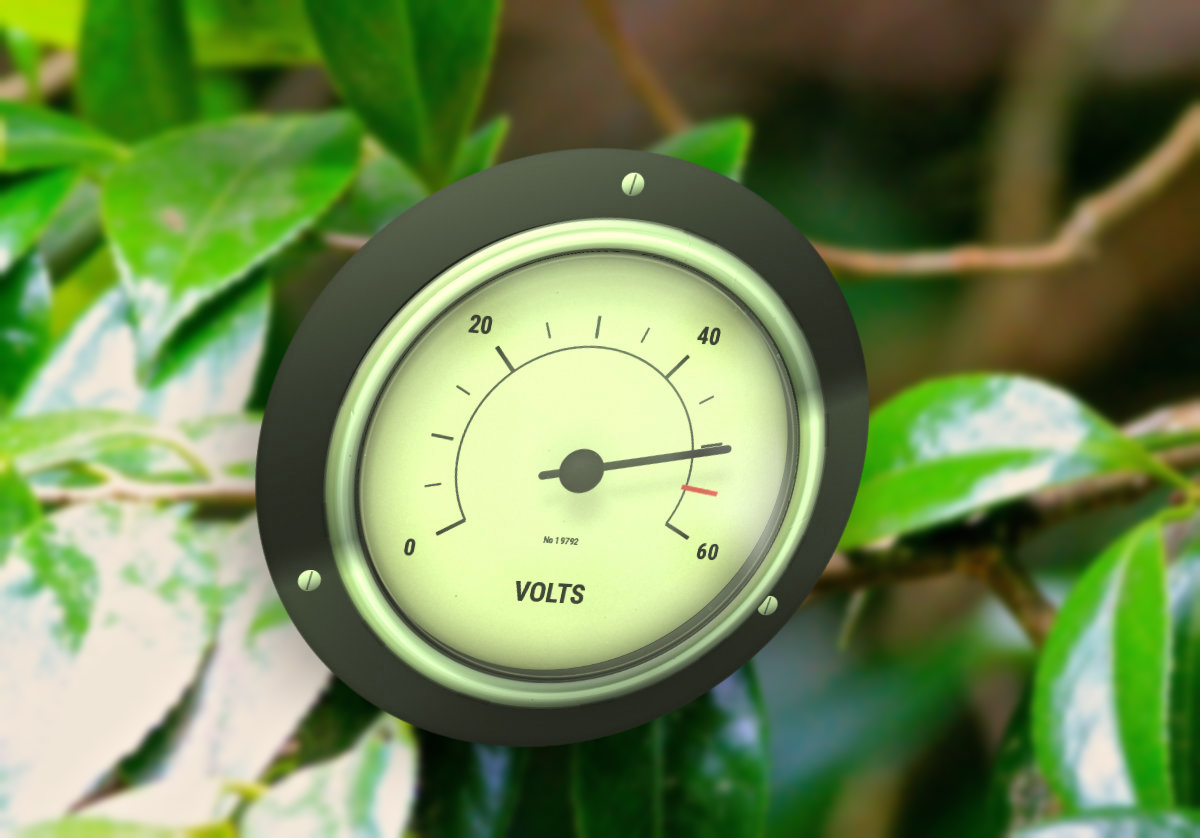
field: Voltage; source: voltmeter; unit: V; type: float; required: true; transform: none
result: 50 V
